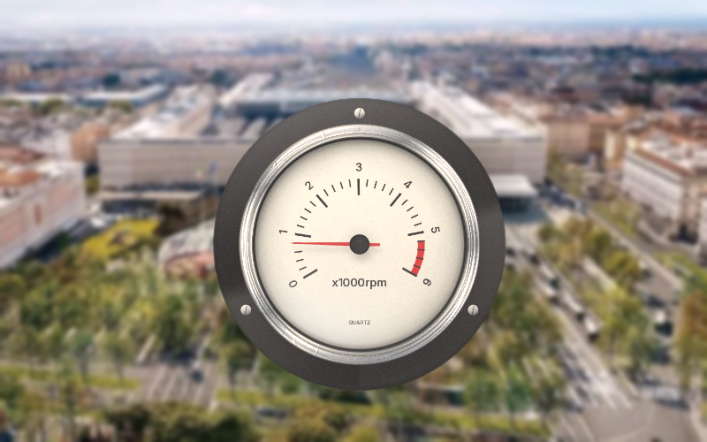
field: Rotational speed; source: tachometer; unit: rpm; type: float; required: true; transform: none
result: 800 rpm
